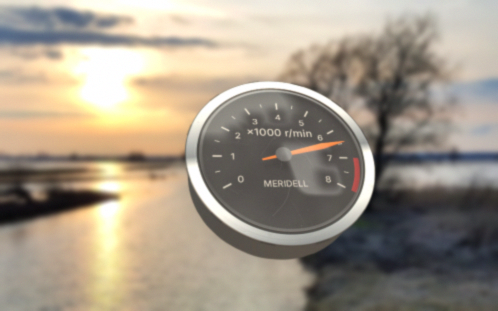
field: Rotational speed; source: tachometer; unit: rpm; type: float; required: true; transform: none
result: 6500 rpm
